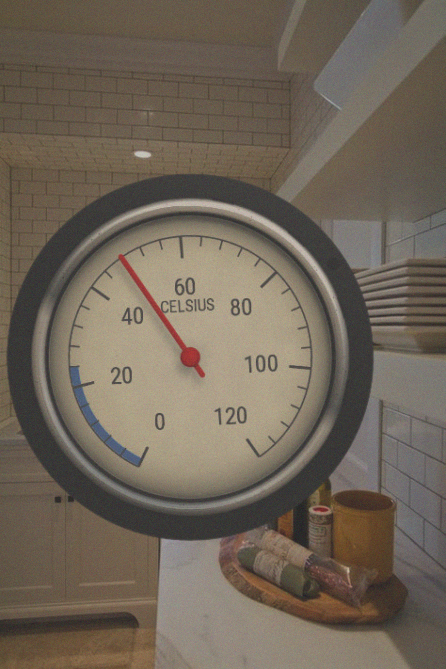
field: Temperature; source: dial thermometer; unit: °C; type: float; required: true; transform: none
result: 48 °C
